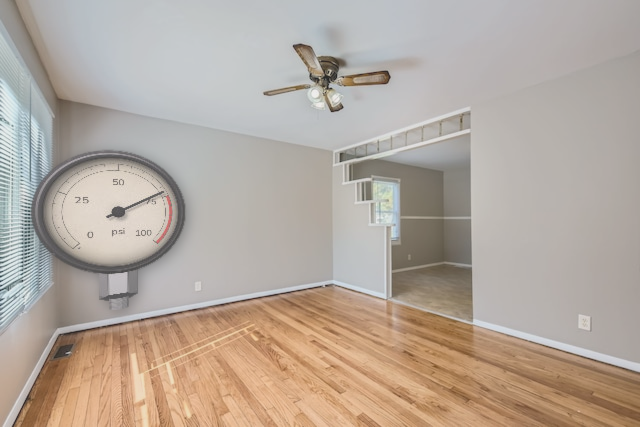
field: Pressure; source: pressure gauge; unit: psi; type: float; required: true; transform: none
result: 72.5 psi
